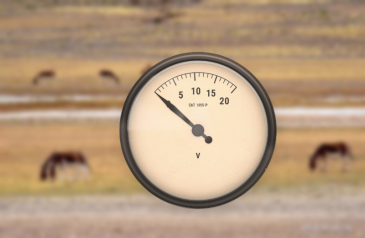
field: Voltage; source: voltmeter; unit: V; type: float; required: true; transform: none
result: 0 V
